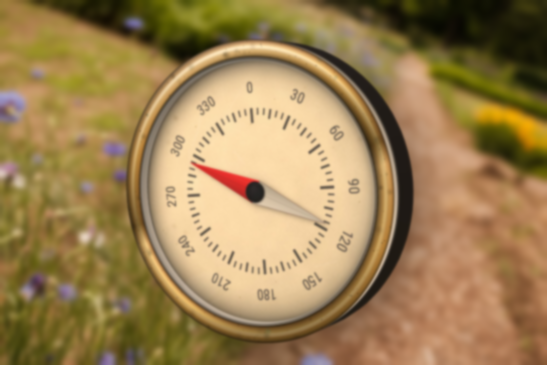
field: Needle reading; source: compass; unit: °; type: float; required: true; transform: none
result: 295 °
